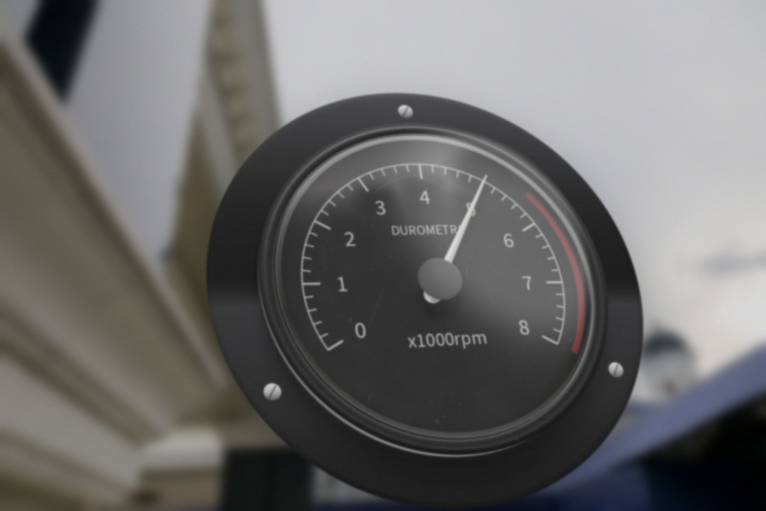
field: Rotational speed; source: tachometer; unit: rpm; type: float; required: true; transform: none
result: 5000 rpm
